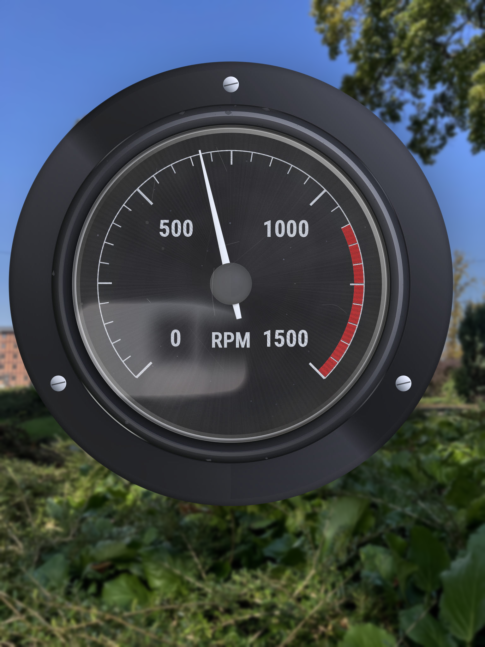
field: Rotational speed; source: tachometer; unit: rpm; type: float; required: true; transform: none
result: 675 rpm
